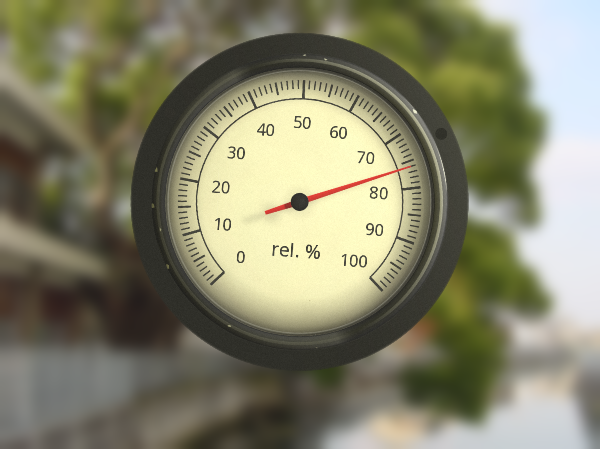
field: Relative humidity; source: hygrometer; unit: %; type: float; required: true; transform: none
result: 76 %
